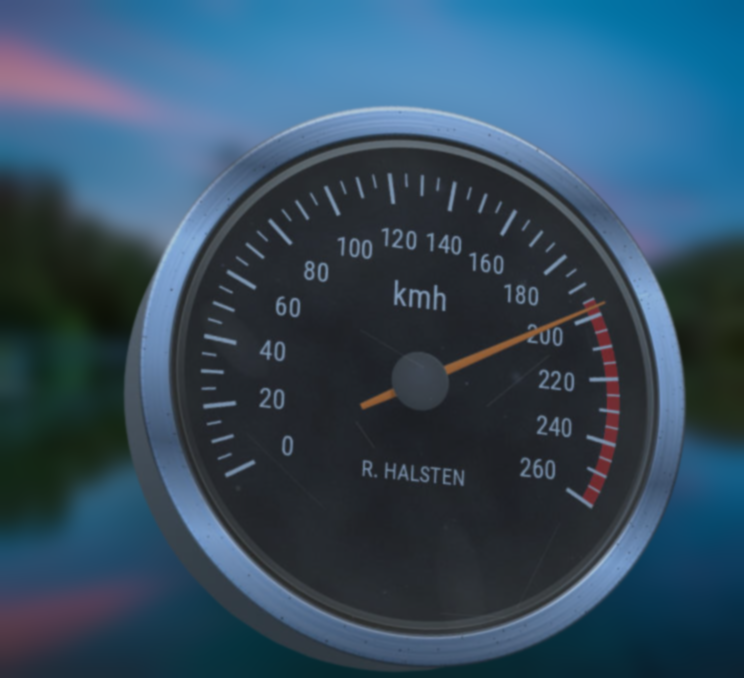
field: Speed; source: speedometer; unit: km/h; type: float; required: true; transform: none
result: 197.5 km/h
